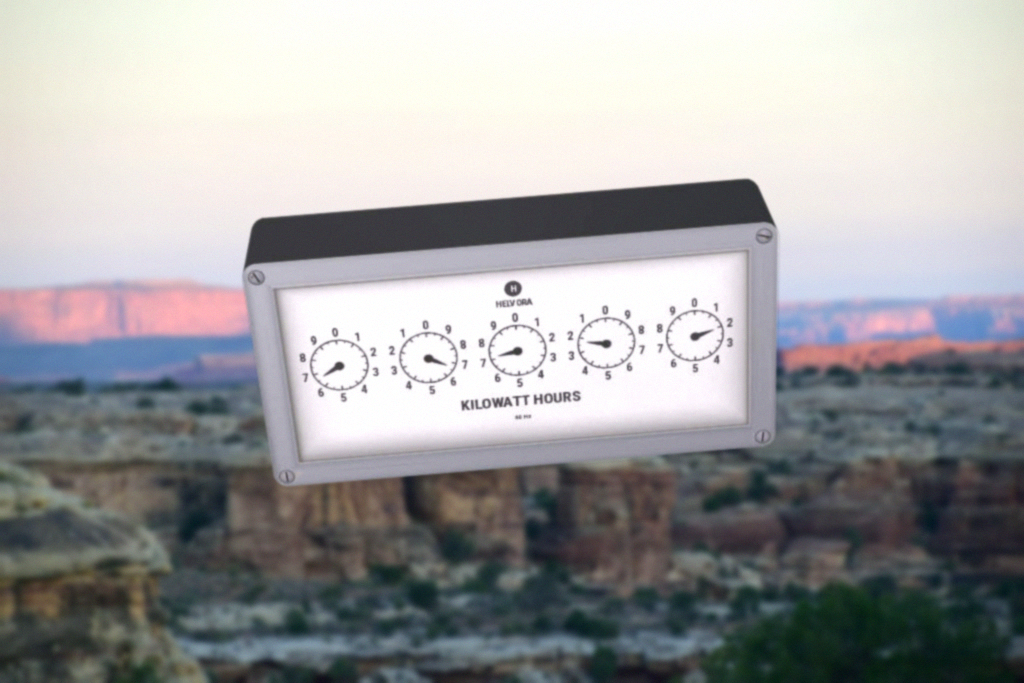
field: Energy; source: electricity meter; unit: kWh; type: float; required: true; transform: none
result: 66722 kWh
